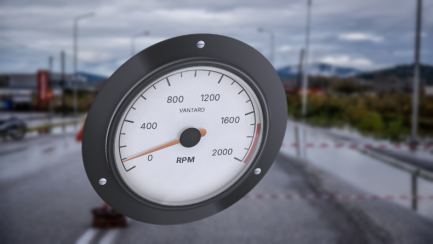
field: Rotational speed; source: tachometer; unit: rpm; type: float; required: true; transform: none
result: 100 rpm
